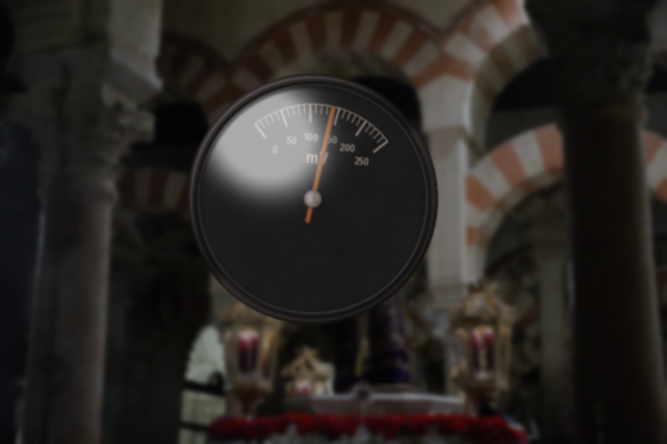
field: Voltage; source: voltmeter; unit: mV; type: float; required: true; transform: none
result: 140 mV
